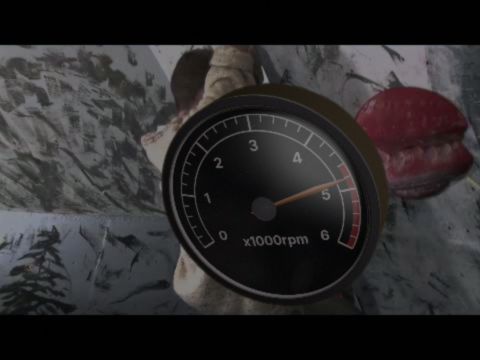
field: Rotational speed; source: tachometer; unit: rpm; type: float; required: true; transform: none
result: 4800 rpm
